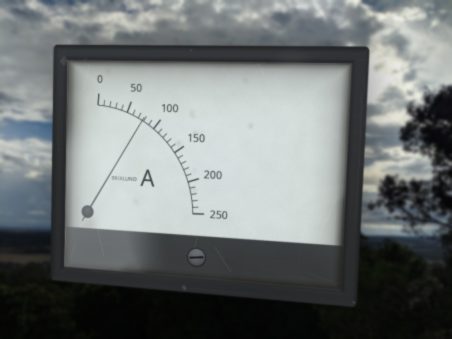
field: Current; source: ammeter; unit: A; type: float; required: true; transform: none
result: 80 A
